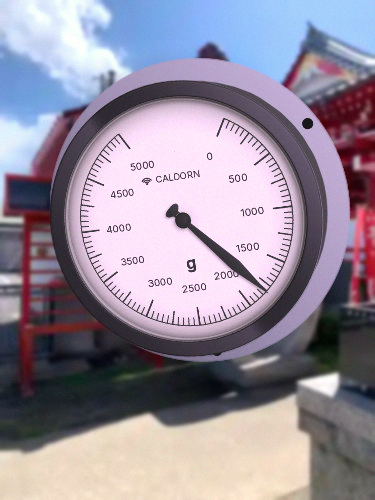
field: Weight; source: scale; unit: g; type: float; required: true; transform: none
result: 1800 g
